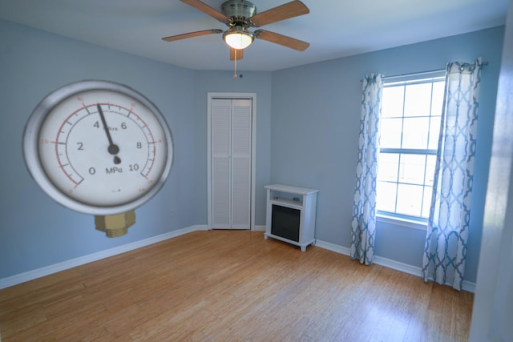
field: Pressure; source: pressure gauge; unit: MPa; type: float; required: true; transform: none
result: 4.5 MPa
